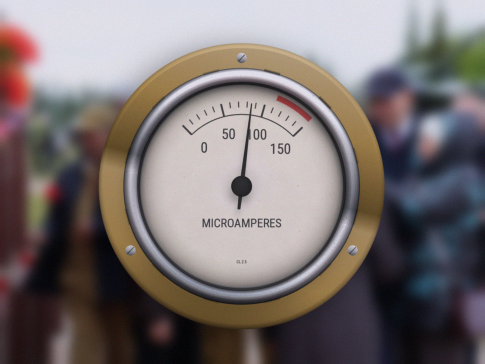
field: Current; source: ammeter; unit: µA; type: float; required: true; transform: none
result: 85 µA
